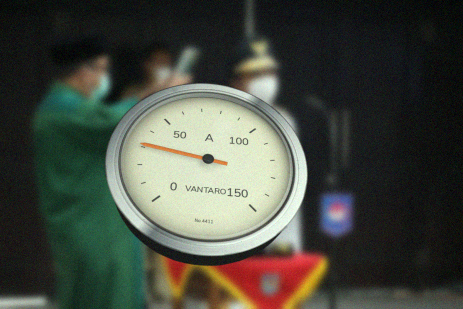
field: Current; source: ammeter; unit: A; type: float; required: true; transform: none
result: 30 A
